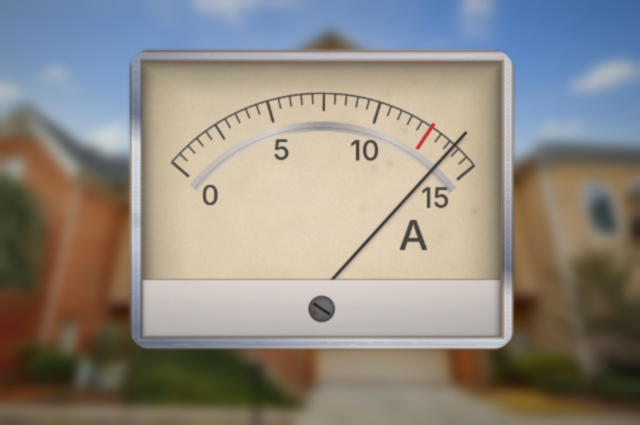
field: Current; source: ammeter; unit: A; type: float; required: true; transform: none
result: 13.75 A
